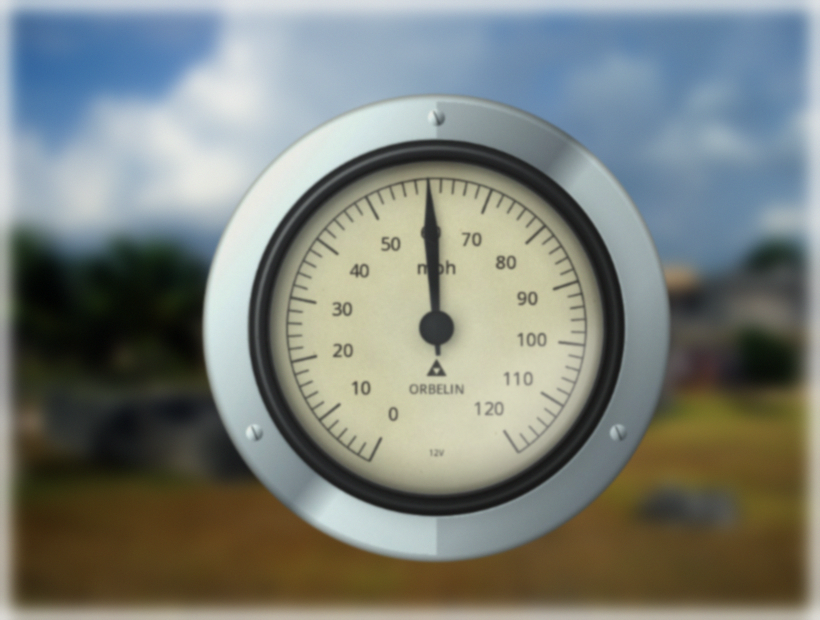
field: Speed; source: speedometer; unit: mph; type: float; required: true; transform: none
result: 60 mph
